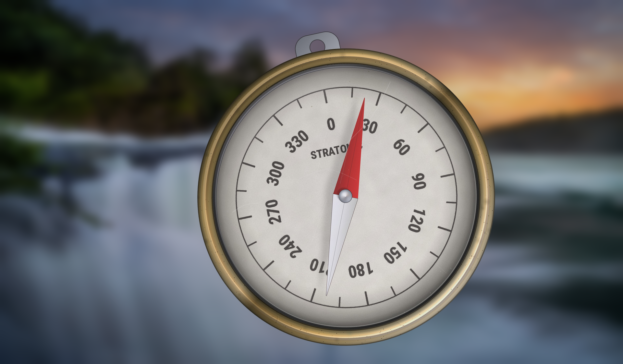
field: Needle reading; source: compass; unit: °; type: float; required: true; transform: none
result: 22.5 °
